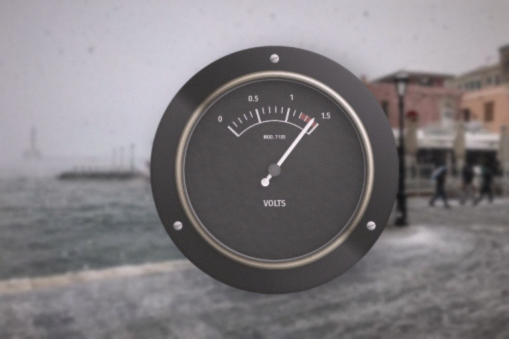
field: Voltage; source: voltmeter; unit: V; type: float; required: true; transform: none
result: 1.4 V
